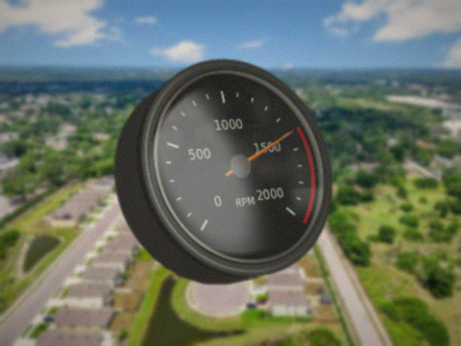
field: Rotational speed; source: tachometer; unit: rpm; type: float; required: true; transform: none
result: 1500 rpm
